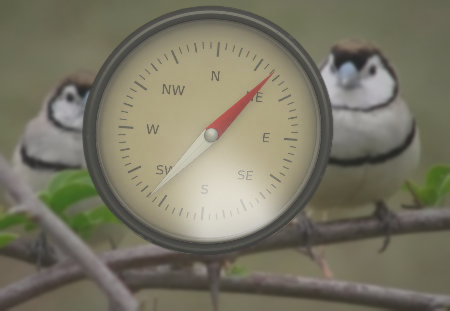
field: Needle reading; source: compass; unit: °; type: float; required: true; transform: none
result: 40 °
